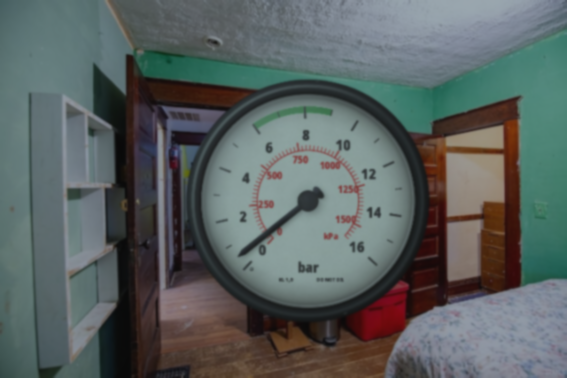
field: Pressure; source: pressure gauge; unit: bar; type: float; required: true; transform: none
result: 0.5 bar
